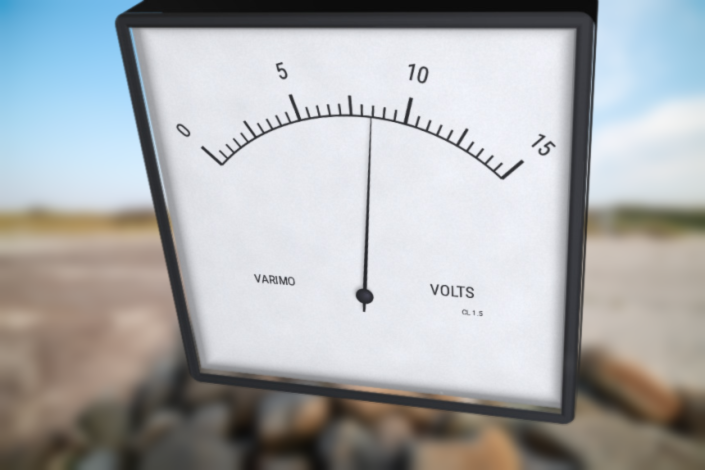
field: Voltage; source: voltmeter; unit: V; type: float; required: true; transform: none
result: 8.5 V
